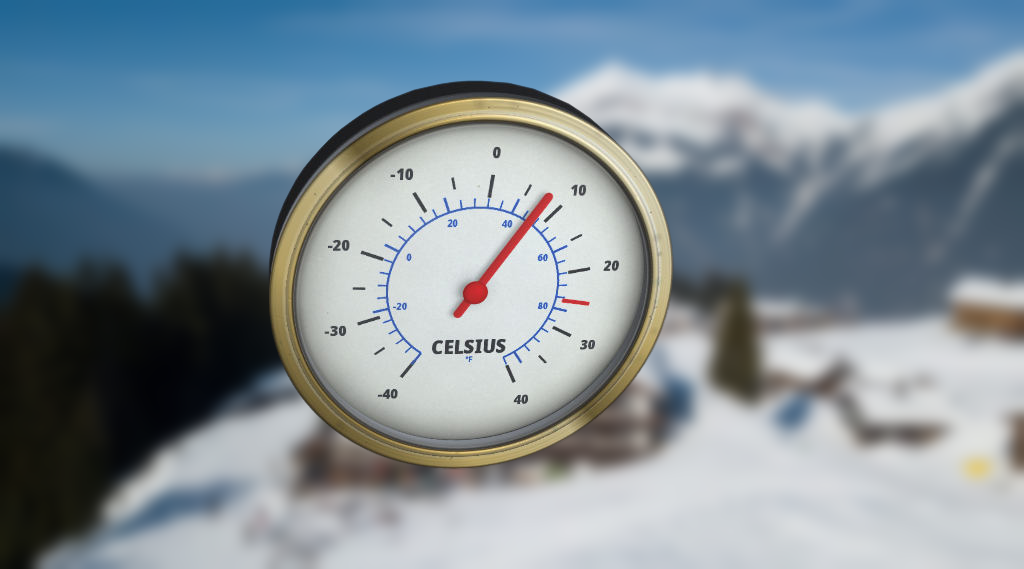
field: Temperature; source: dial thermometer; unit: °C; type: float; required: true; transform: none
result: 7.5 °C
